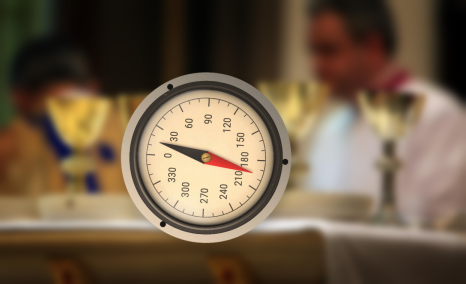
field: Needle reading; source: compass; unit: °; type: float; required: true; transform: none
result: 195 °
